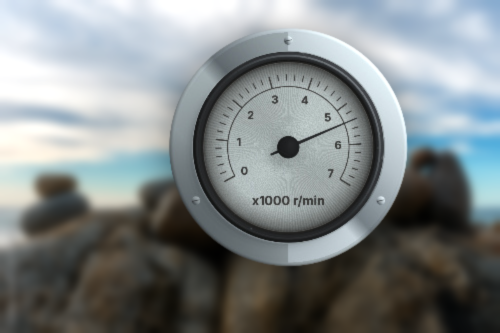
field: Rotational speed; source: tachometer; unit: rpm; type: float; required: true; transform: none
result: 5400 rpm
